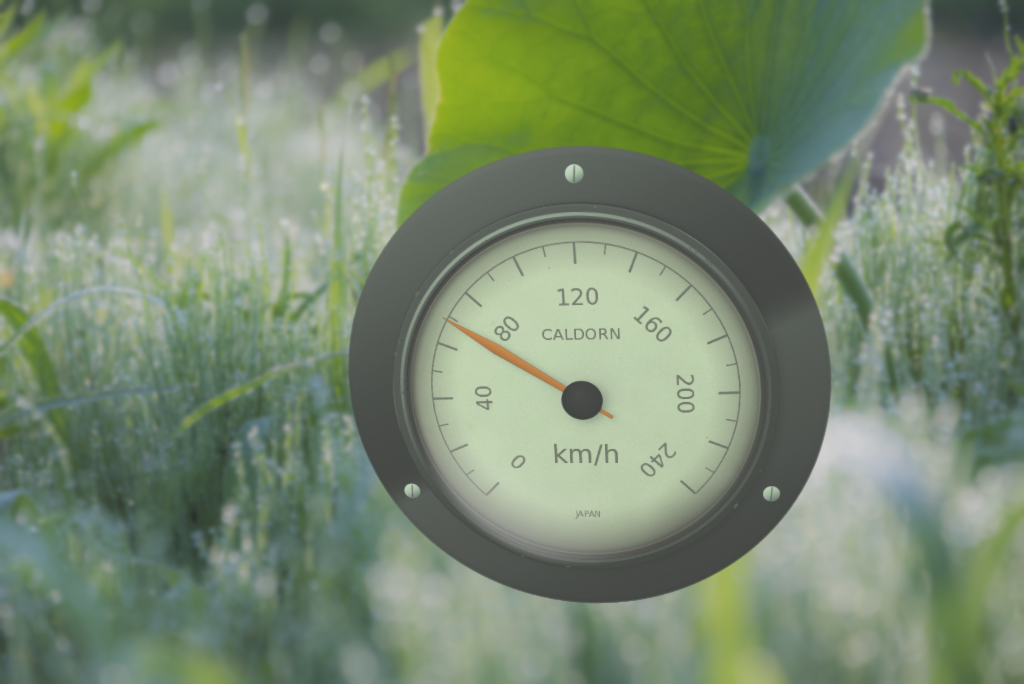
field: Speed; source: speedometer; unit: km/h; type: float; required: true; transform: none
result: 70 km/h
